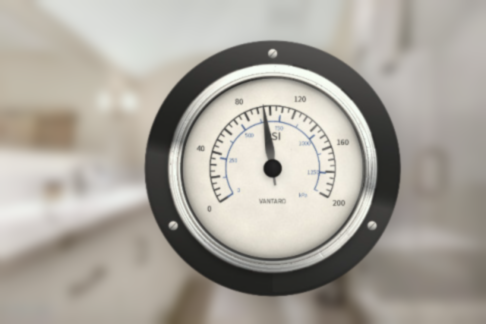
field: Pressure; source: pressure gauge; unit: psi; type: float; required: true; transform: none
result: 95 psi
